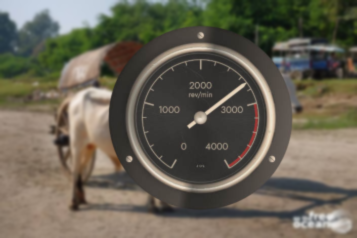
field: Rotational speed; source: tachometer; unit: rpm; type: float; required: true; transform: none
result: 2700 rpm
